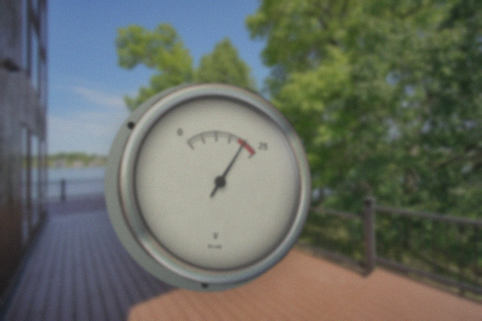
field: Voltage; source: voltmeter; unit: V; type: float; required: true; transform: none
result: 20 V
